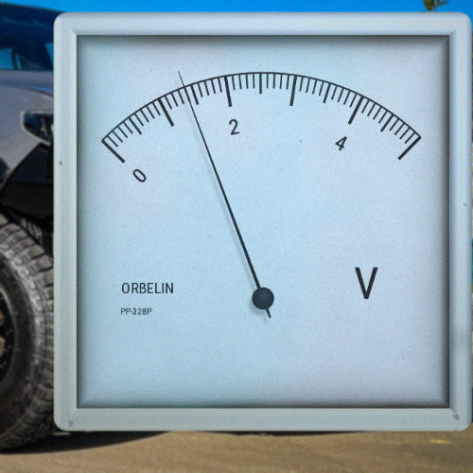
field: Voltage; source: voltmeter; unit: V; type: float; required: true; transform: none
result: 1.4 V
